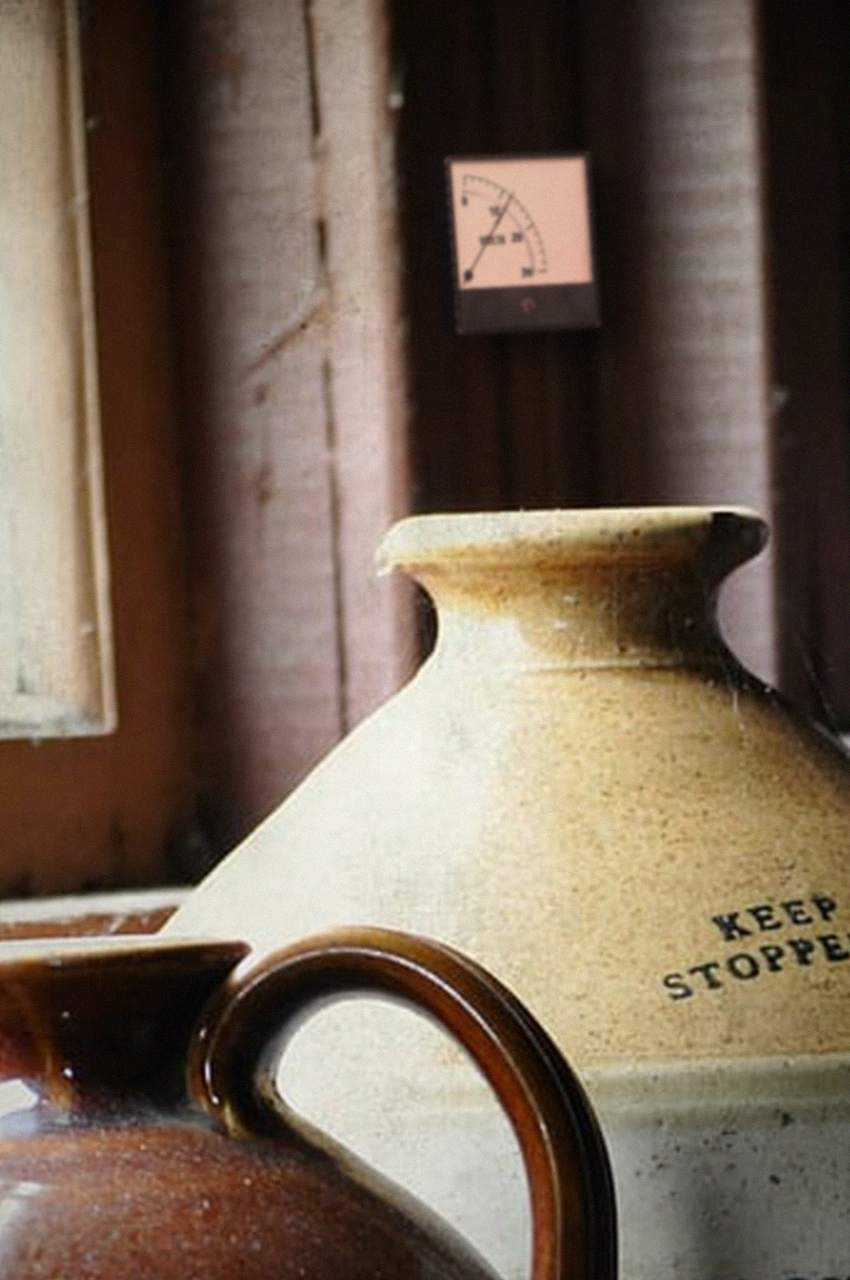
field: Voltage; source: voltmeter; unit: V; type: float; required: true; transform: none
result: 12 V
